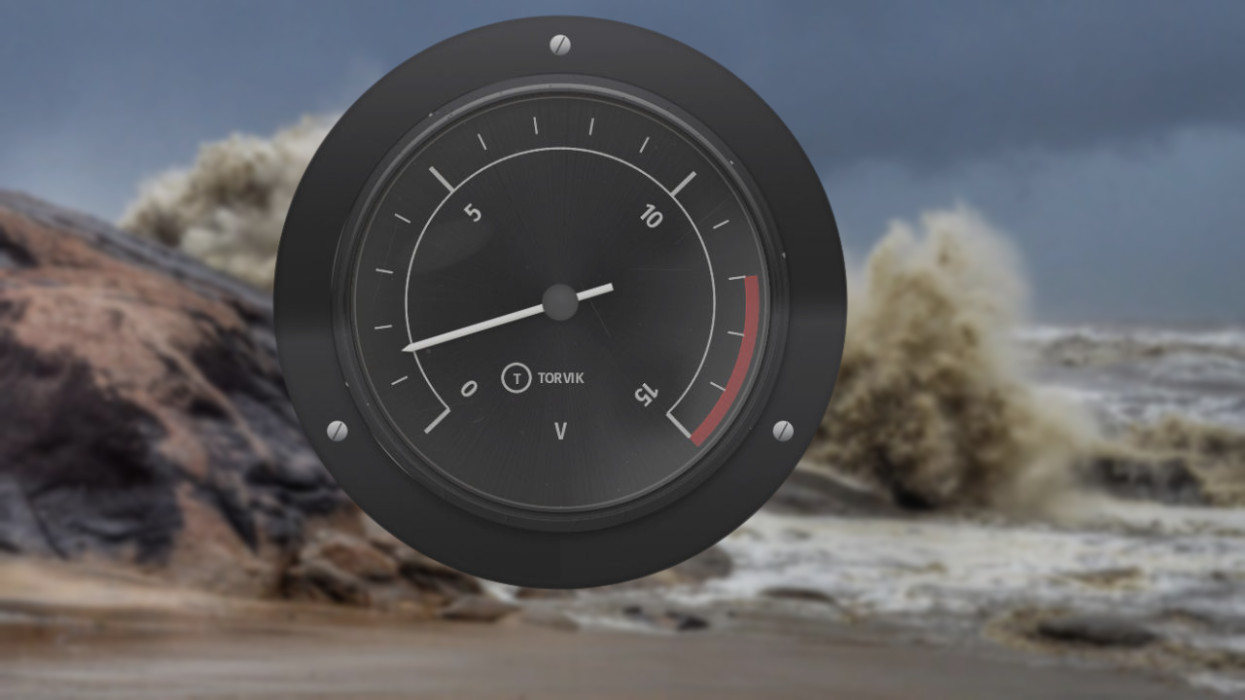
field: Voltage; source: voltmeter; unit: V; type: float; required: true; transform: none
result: 1.5 V
